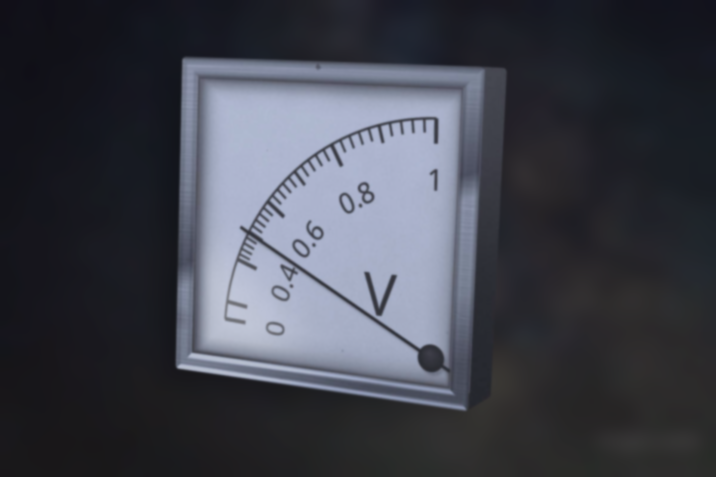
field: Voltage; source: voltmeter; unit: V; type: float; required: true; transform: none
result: 0.5 V
